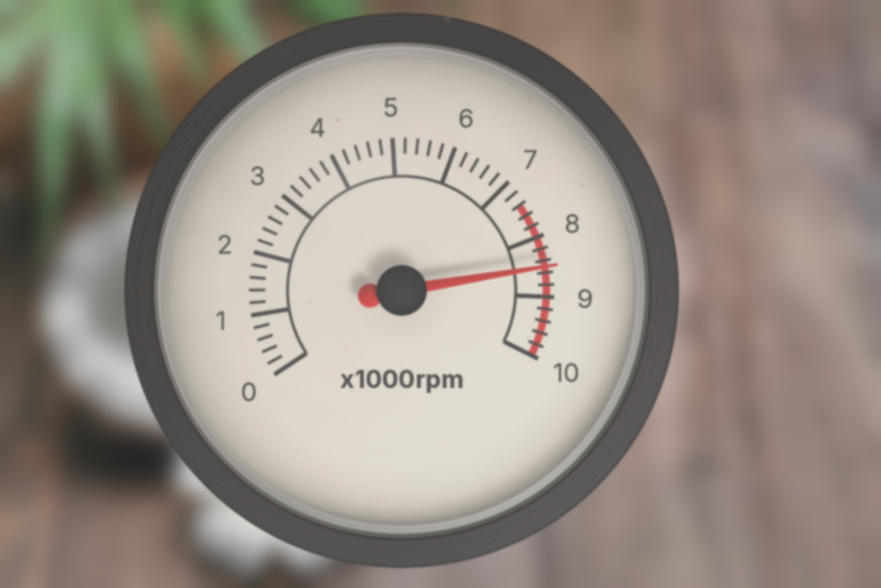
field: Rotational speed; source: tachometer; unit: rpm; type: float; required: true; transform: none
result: 8500 rpm
